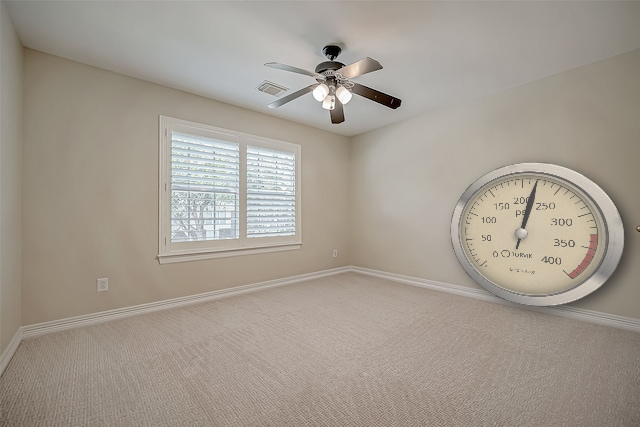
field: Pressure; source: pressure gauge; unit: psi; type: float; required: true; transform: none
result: 220 psi
